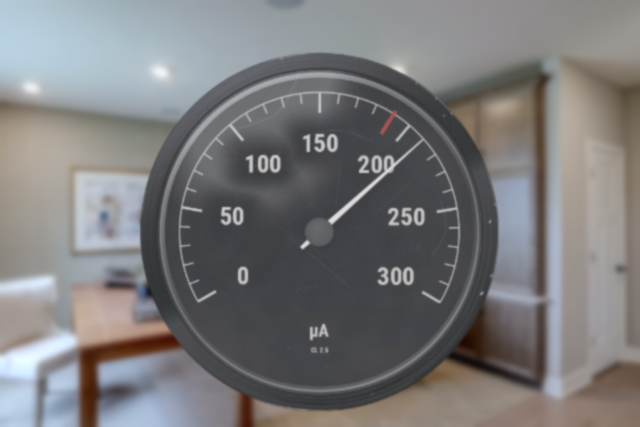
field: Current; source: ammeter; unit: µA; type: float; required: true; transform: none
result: 210 µA
